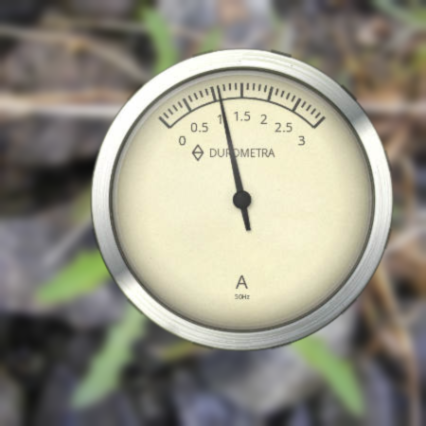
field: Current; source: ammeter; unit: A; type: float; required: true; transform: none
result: 1.1 A
